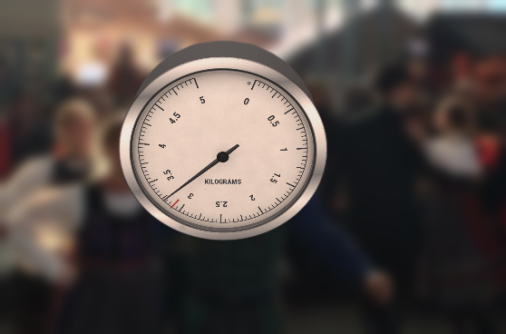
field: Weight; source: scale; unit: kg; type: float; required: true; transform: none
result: 3.25 kg
